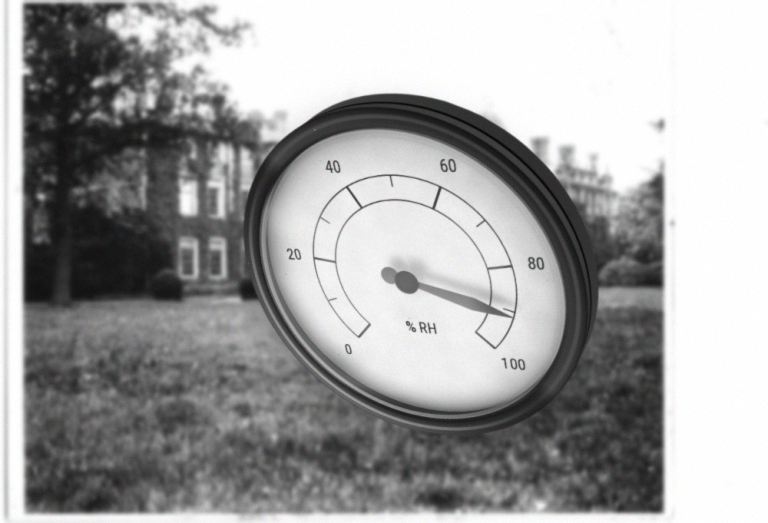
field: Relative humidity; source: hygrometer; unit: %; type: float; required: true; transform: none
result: 90 %
